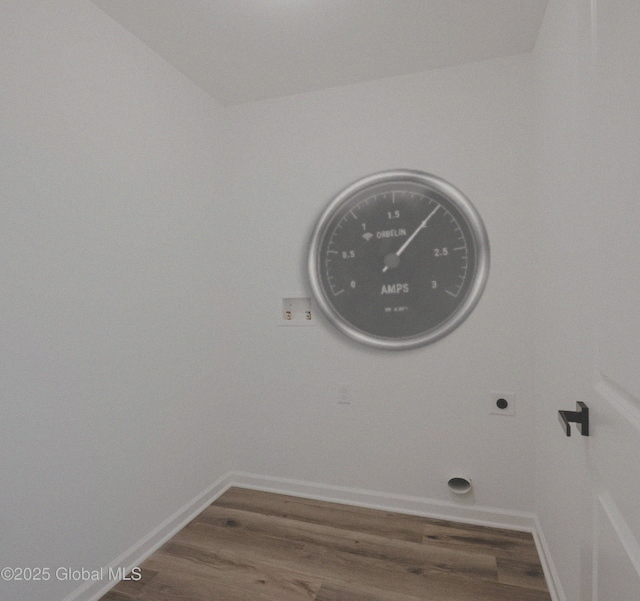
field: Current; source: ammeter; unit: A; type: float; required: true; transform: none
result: 2 A
